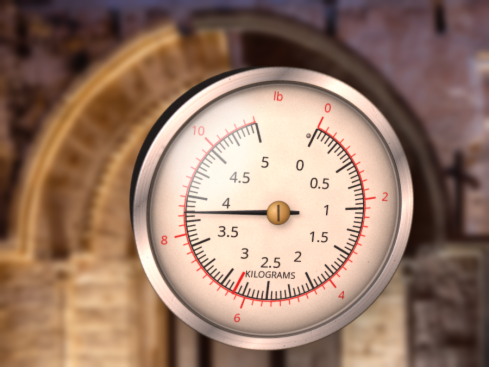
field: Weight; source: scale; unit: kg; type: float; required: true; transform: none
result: 3.85 kg
